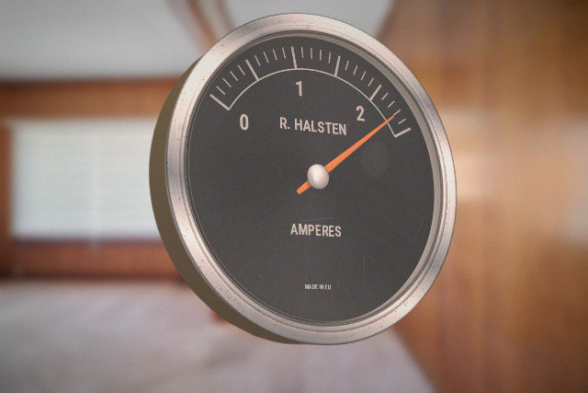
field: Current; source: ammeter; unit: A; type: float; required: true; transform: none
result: 2.3 A
